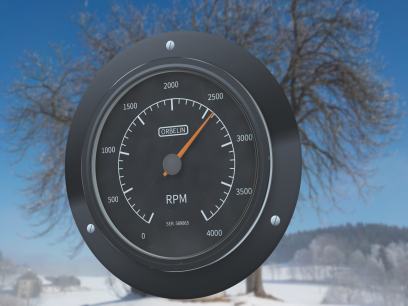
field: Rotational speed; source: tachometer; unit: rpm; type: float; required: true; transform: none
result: 2600 rpm
